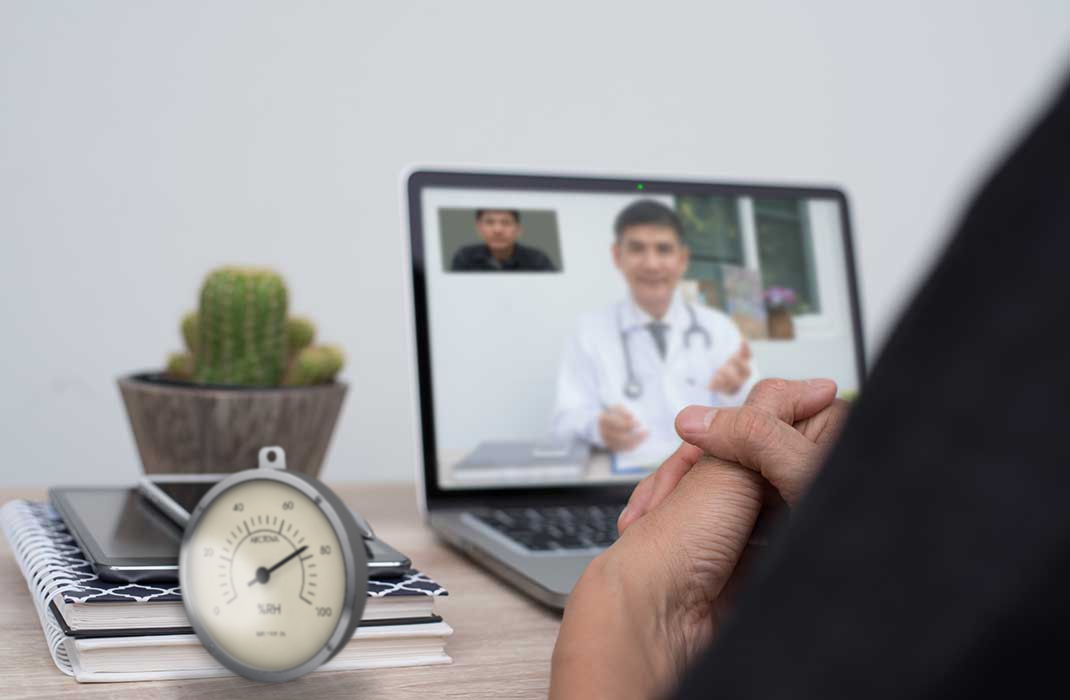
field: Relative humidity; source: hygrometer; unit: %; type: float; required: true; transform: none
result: 76 %
